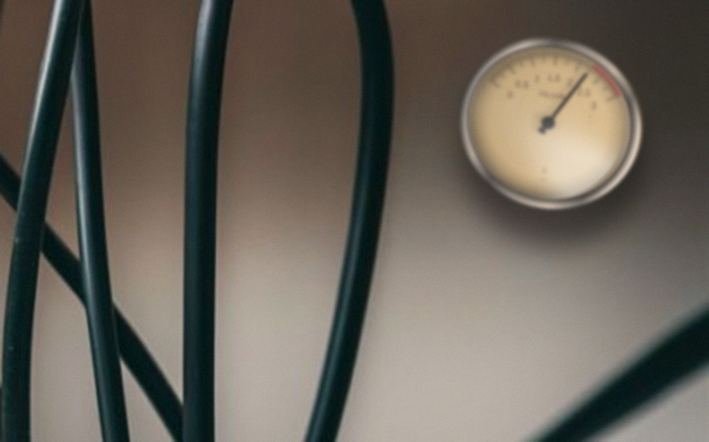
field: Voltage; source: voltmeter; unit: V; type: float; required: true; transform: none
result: 2.25 V
